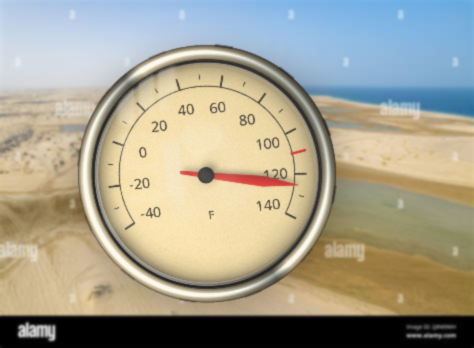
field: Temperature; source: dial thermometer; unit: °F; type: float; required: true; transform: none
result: 125 °F
